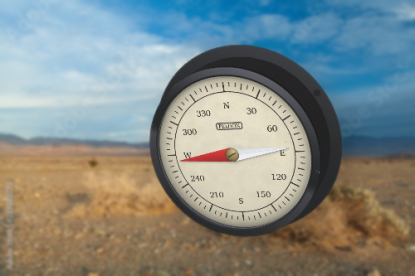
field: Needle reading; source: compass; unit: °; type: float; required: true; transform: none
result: 265 °
